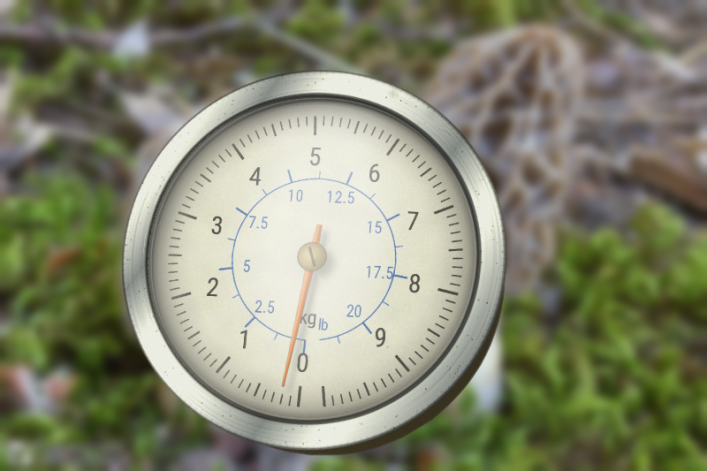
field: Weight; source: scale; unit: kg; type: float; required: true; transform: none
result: 0.2 kg
